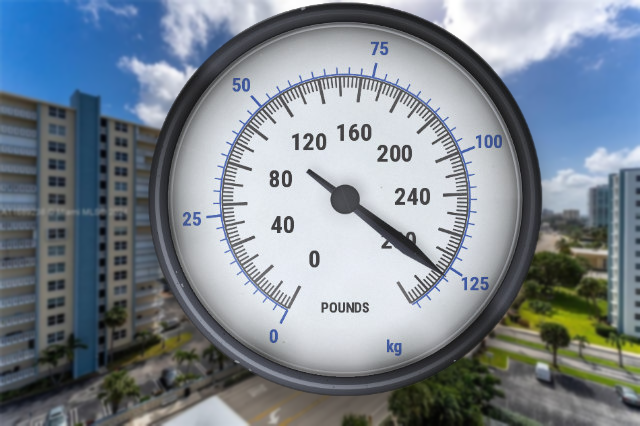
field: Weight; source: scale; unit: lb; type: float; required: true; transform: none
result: 280 lb
